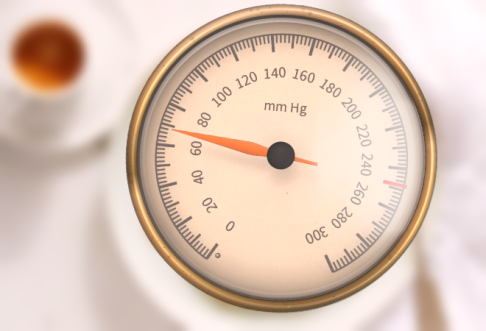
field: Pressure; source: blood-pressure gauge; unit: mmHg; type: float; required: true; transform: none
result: 68 mmHg
